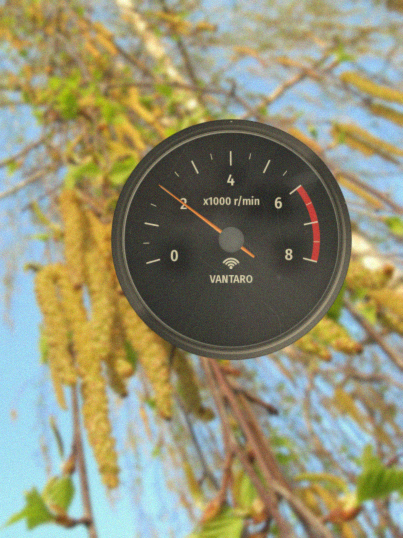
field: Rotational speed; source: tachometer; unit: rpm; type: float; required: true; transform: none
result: 2000 rpm
